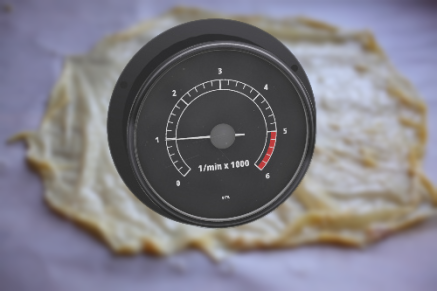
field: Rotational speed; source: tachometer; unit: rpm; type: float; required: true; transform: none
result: 1000 rpm
